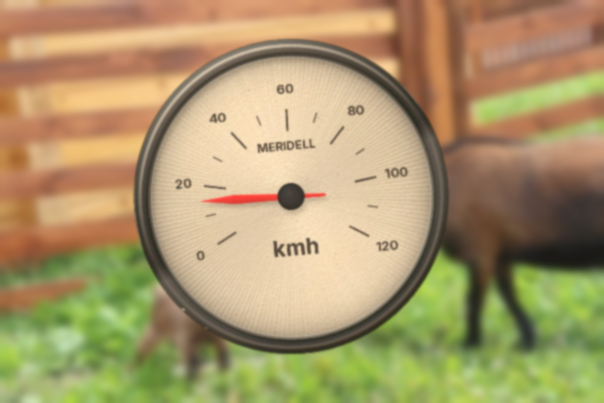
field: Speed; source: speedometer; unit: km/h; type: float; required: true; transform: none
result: 15 km/h
